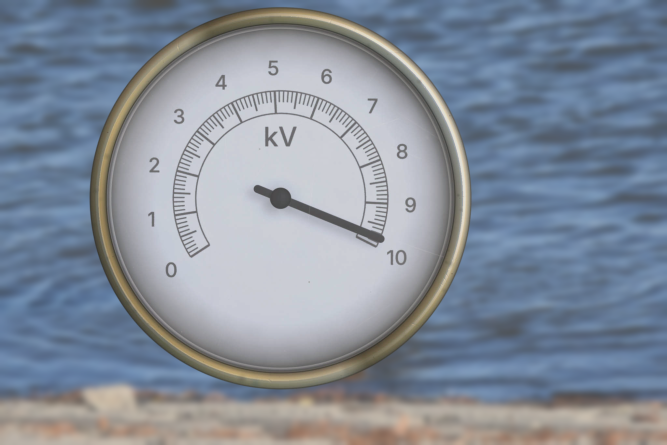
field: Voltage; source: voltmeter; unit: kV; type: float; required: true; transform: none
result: 9.8 kV
